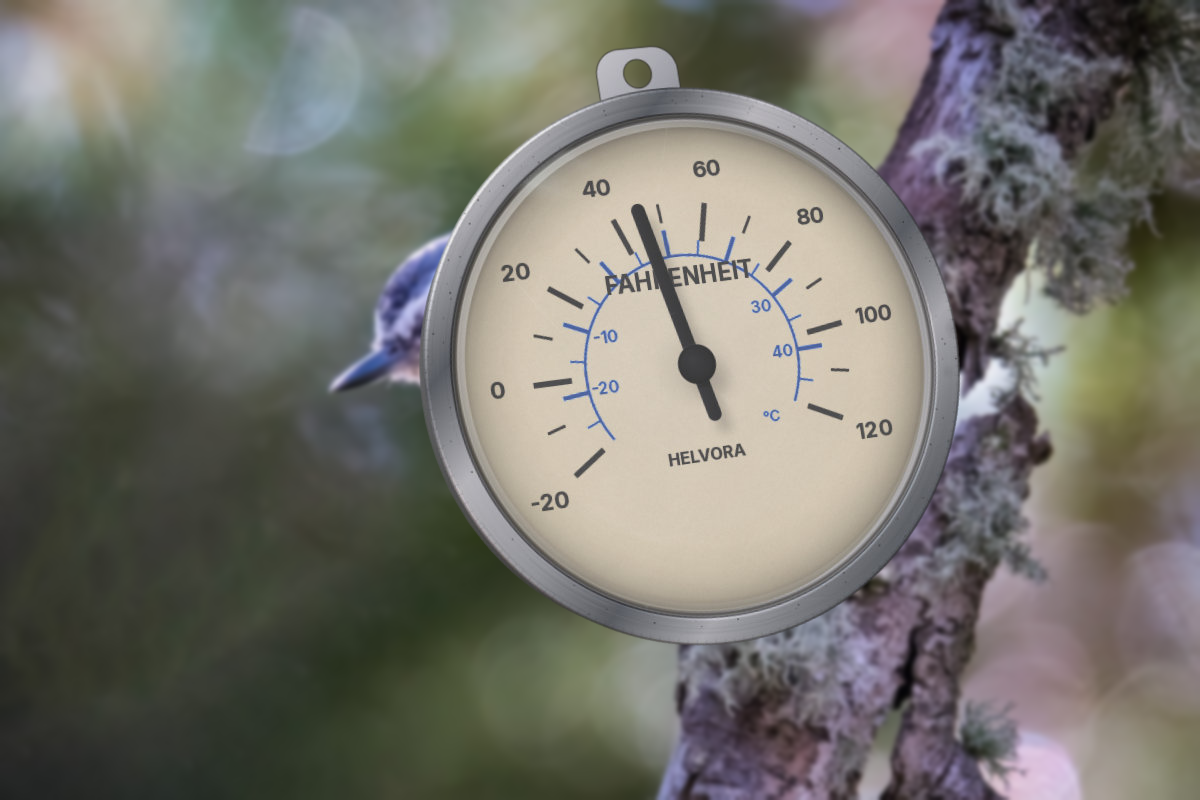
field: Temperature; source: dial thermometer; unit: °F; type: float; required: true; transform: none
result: 45 °F
